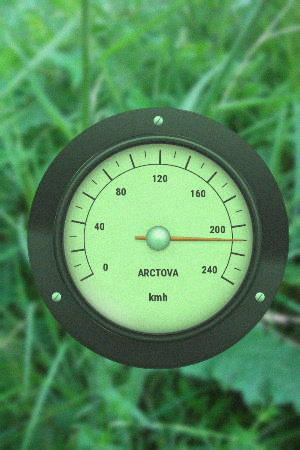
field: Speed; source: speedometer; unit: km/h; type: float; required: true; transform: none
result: 210 km/h
